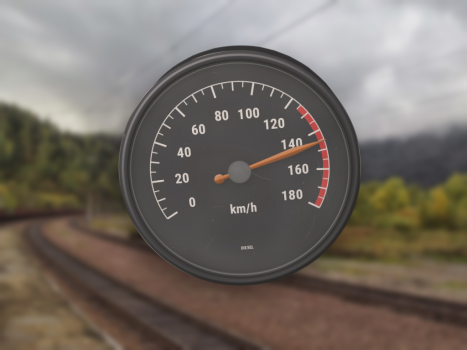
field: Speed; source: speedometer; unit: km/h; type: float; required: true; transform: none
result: 145 km/h
